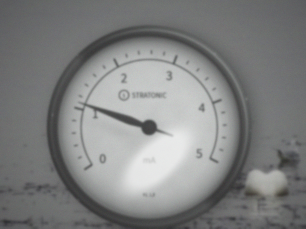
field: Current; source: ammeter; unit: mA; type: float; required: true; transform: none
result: 1.1 mA
